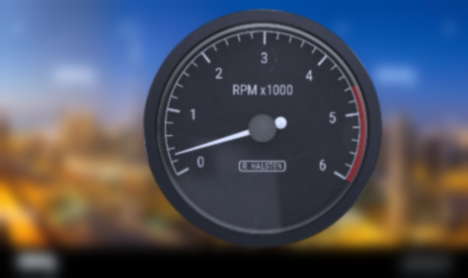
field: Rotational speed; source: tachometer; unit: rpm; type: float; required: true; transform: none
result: 300 rpm
